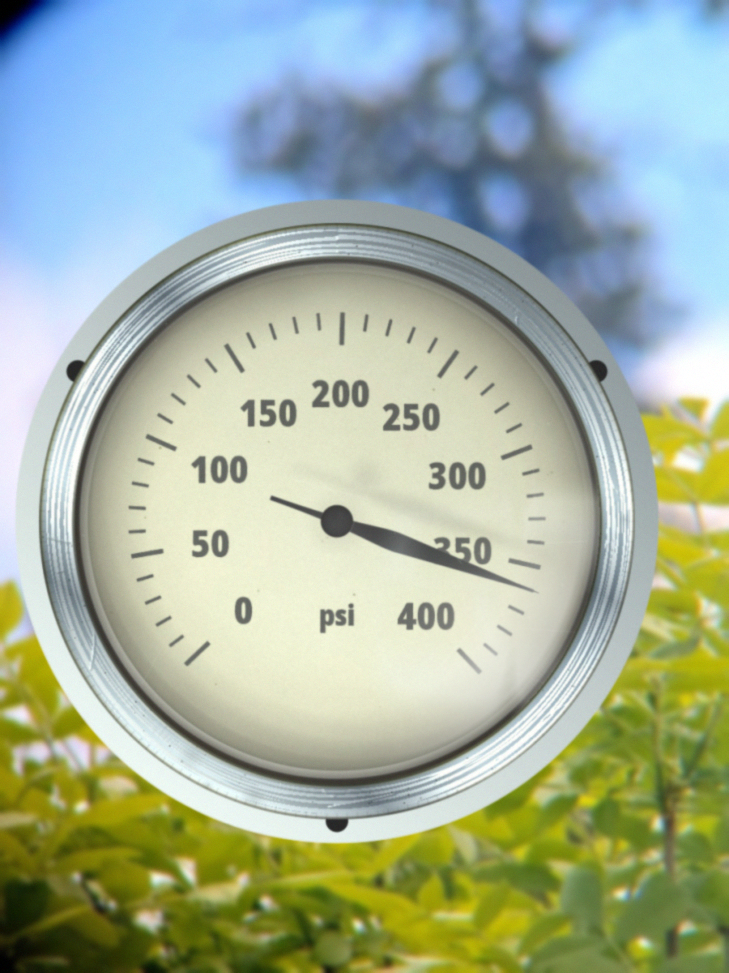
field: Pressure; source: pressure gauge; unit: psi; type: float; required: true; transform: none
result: 360 psi
